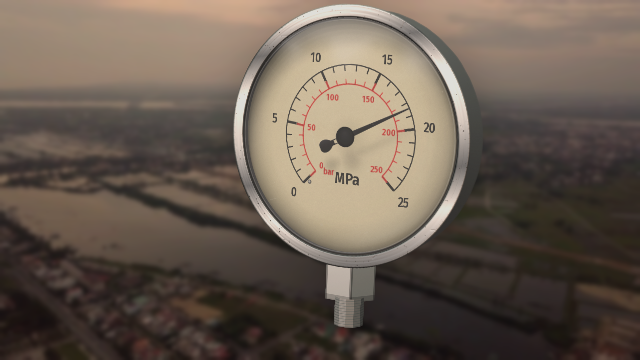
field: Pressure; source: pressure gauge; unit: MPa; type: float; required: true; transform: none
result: 18.5 MPa
